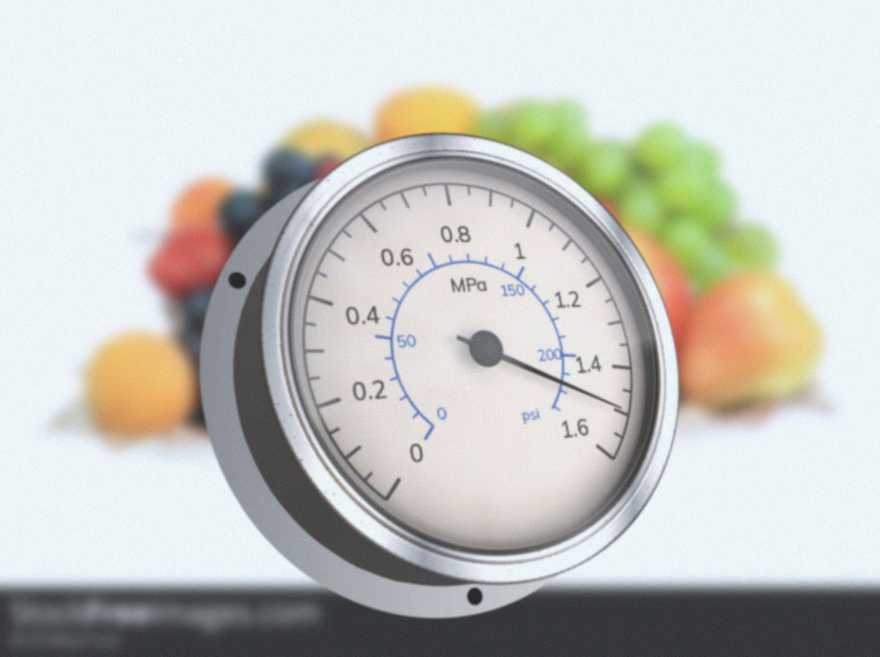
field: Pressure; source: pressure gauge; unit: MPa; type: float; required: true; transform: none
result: 1.5 MPa
